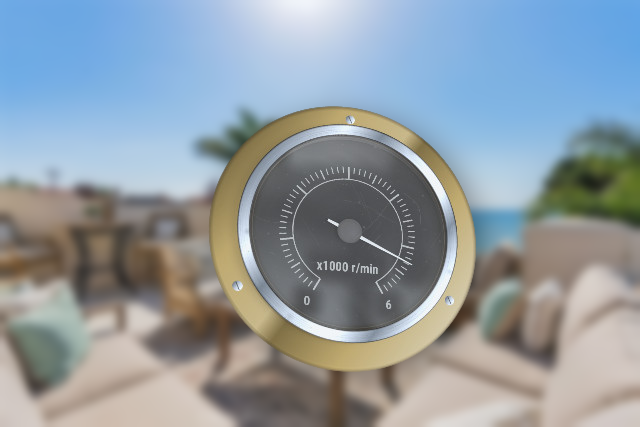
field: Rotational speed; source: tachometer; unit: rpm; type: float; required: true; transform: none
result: 5300 rpm
